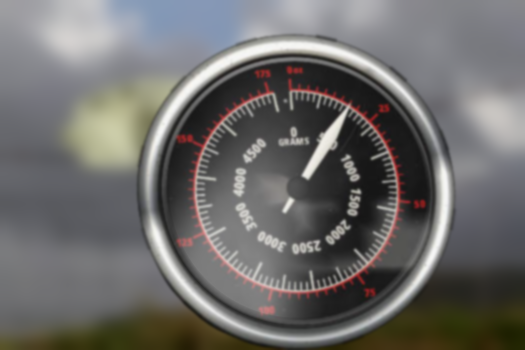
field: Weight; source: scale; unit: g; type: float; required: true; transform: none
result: 500 g
